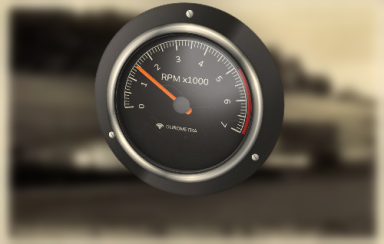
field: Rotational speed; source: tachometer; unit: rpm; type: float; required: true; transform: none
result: 1500 rpm
